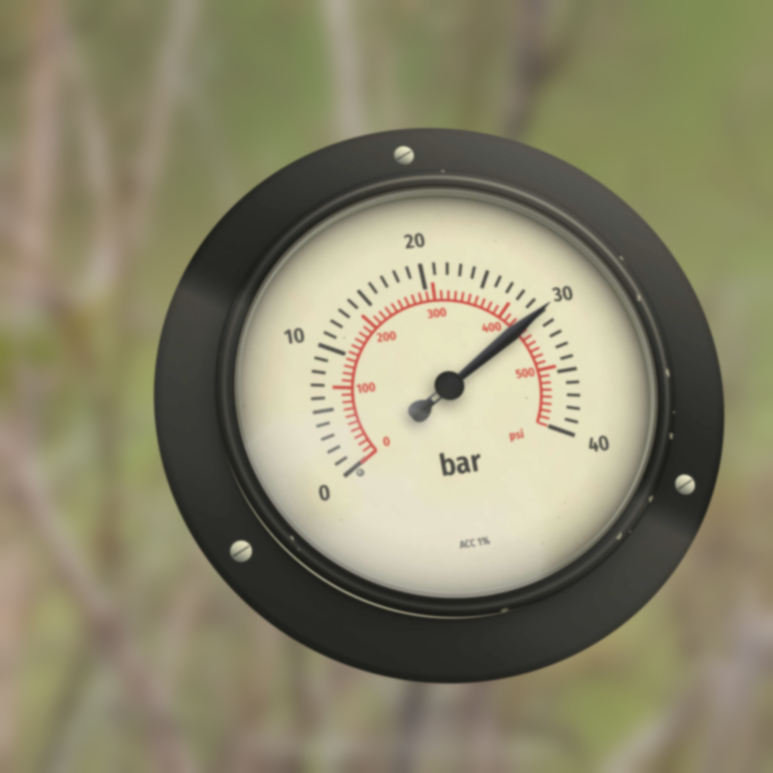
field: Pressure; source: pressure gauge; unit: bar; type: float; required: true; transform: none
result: 30 bar
